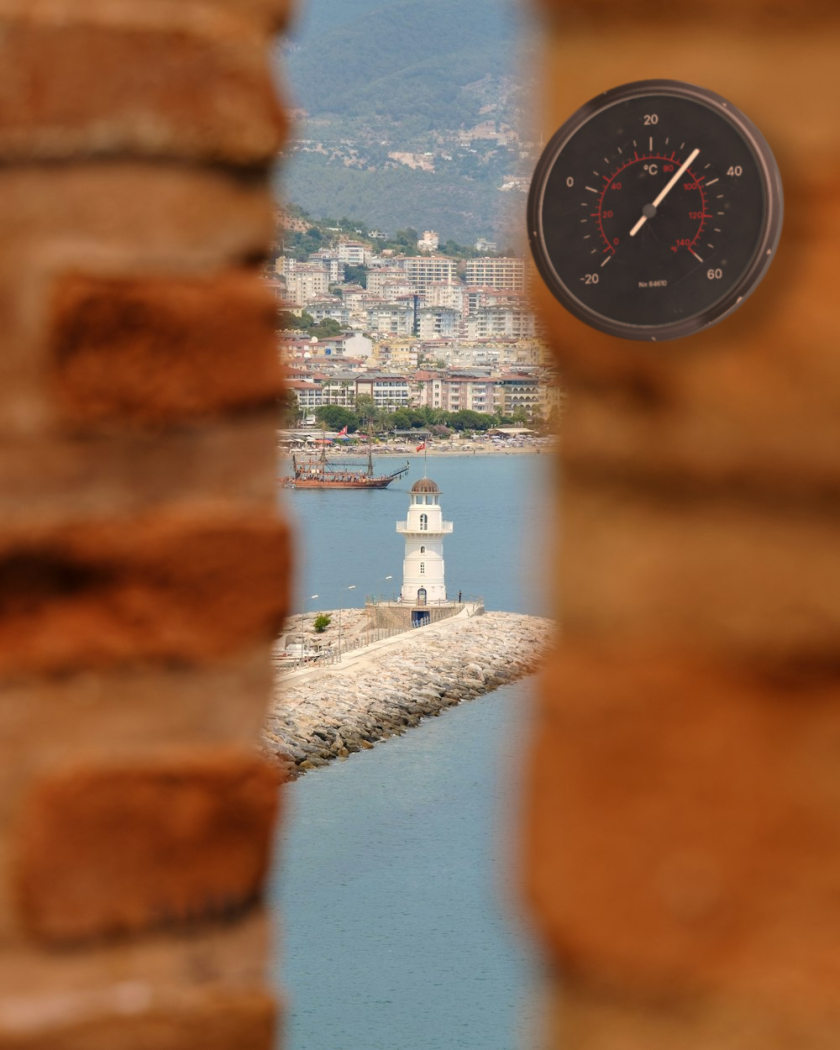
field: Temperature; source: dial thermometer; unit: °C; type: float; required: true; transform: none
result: 32 °C
